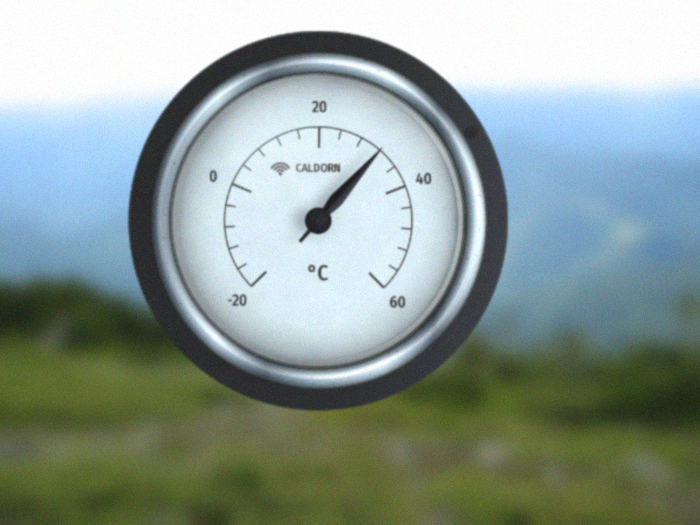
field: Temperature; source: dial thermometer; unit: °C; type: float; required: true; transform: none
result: 32 °C
